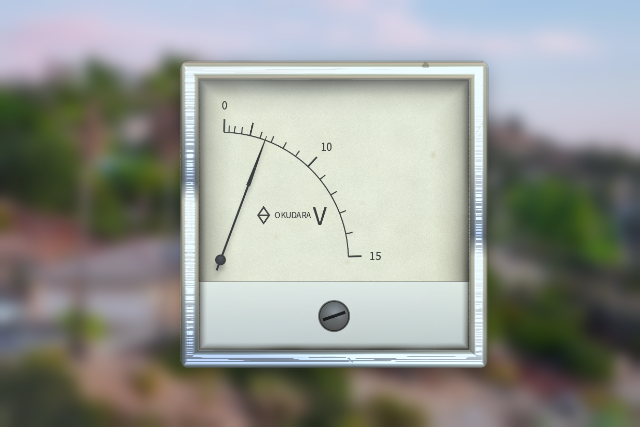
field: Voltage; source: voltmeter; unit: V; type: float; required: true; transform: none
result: 6.5 V
